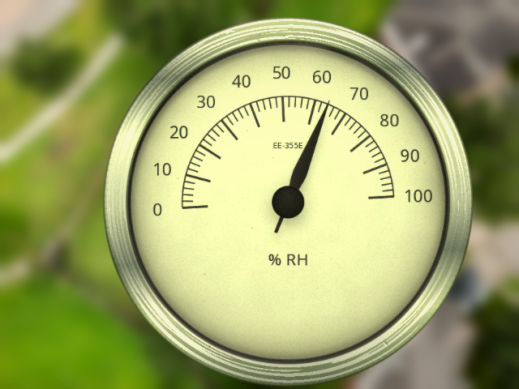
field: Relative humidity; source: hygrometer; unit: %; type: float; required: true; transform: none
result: 64 %
